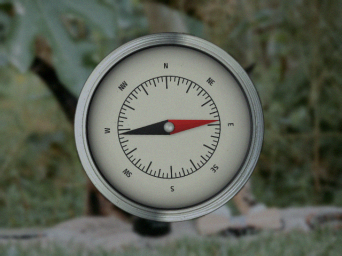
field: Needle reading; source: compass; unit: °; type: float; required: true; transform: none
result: 85 °
